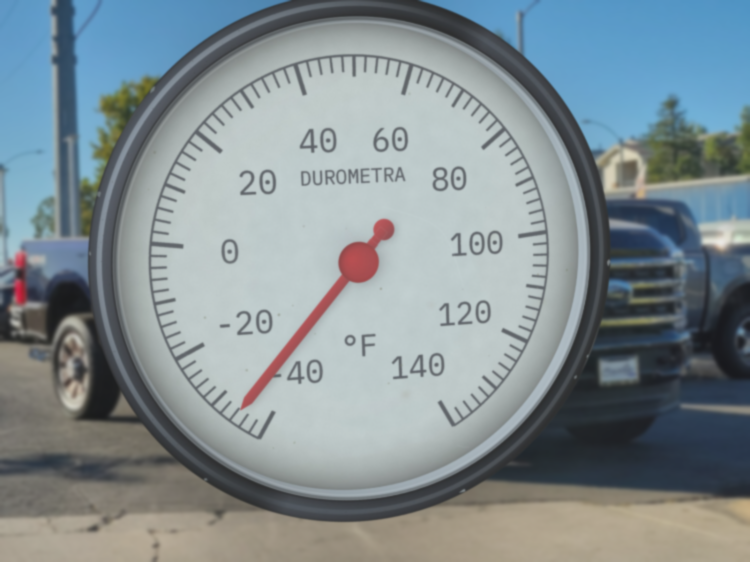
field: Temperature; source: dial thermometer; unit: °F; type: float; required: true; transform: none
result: -34 °F
